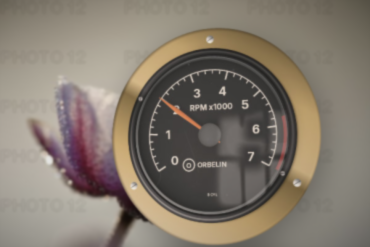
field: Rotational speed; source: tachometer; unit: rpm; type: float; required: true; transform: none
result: 2000 rpm
